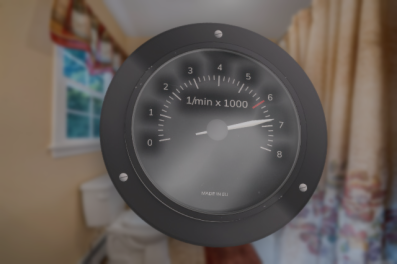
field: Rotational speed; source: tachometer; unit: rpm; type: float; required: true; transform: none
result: 6800 rpm
